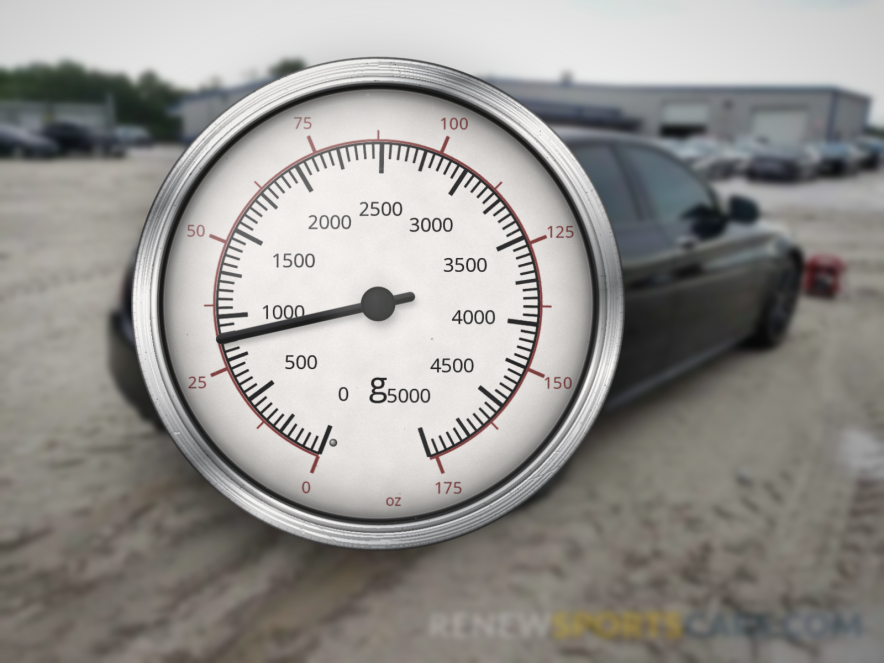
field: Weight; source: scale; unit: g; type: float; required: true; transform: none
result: 875 g
